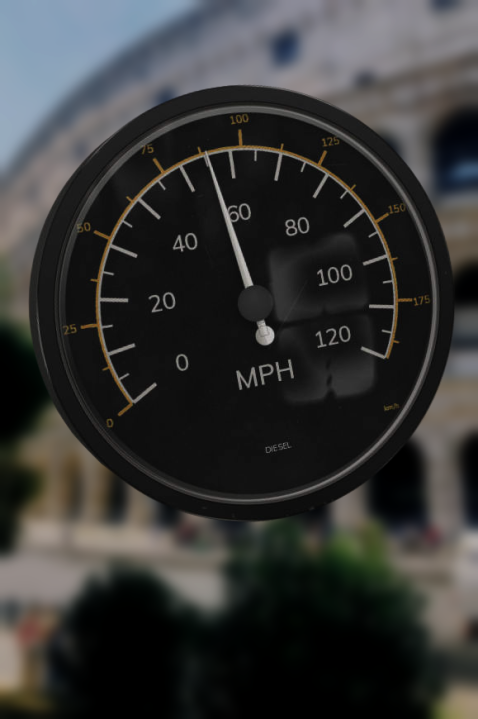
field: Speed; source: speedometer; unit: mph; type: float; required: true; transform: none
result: 55 mph
